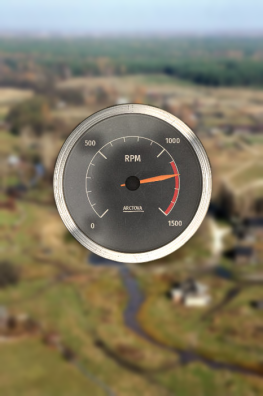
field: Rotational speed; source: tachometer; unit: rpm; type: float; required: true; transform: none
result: 1200 rpm
